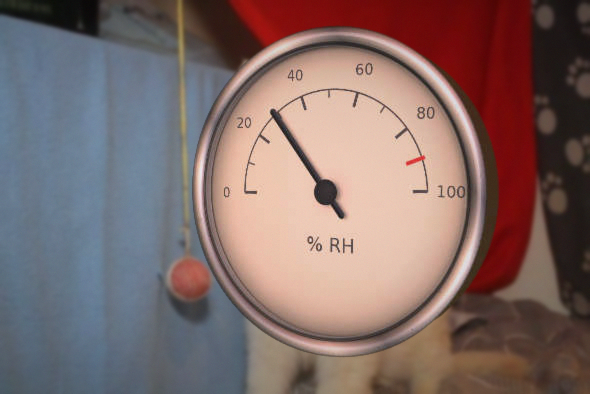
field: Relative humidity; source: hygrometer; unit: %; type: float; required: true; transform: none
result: 30 %
